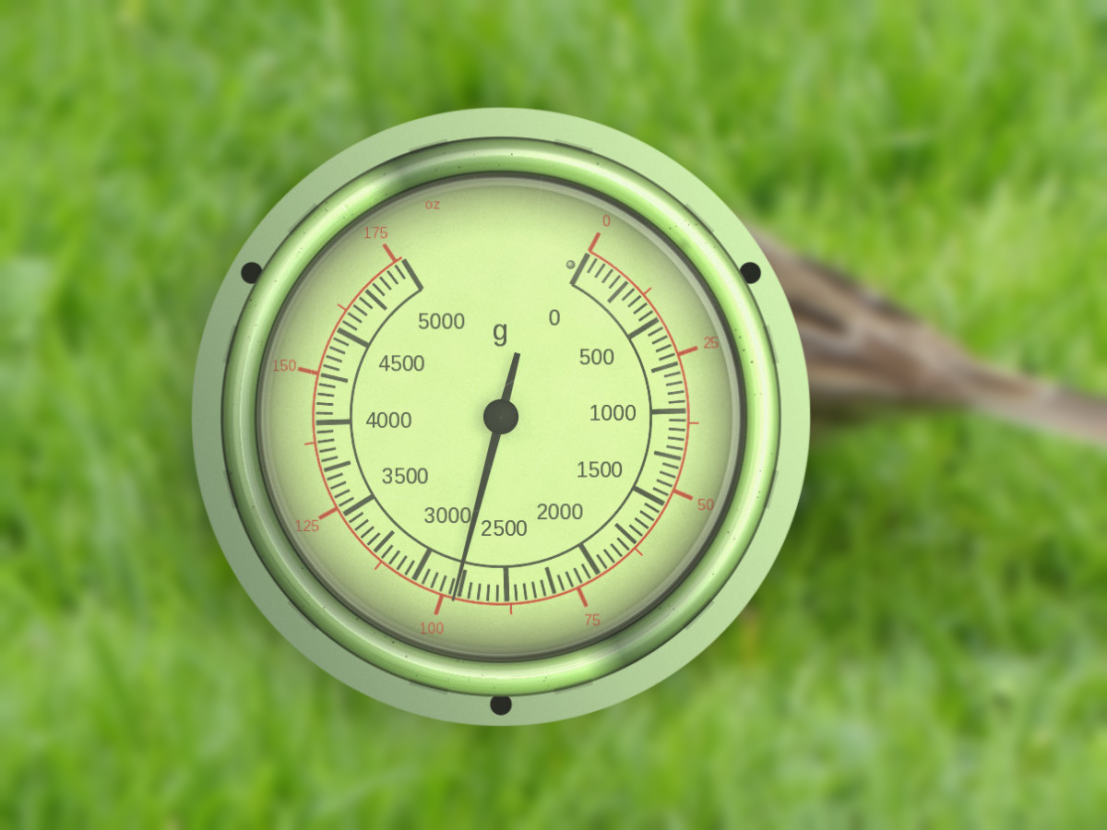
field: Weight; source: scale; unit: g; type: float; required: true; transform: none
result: 2775 g
